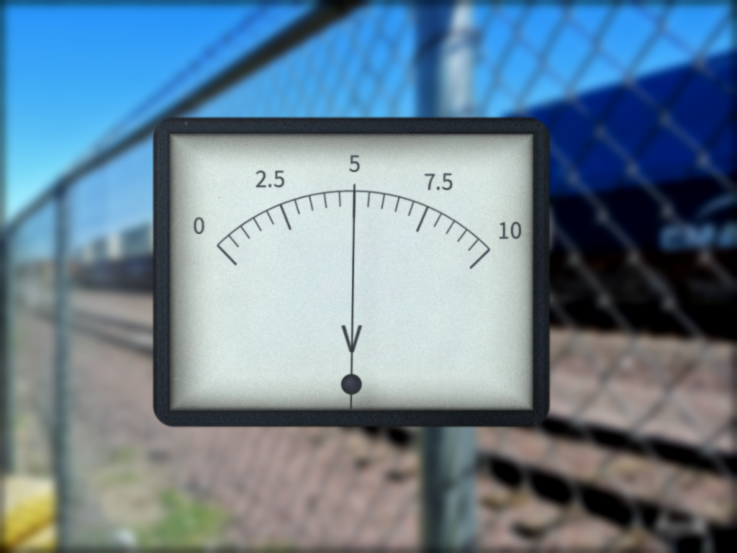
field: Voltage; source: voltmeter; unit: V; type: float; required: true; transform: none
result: 5 V
